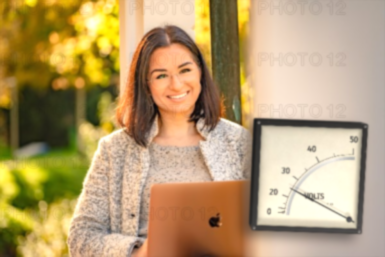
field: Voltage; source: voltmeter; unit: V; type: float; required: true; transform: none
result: 25 V
